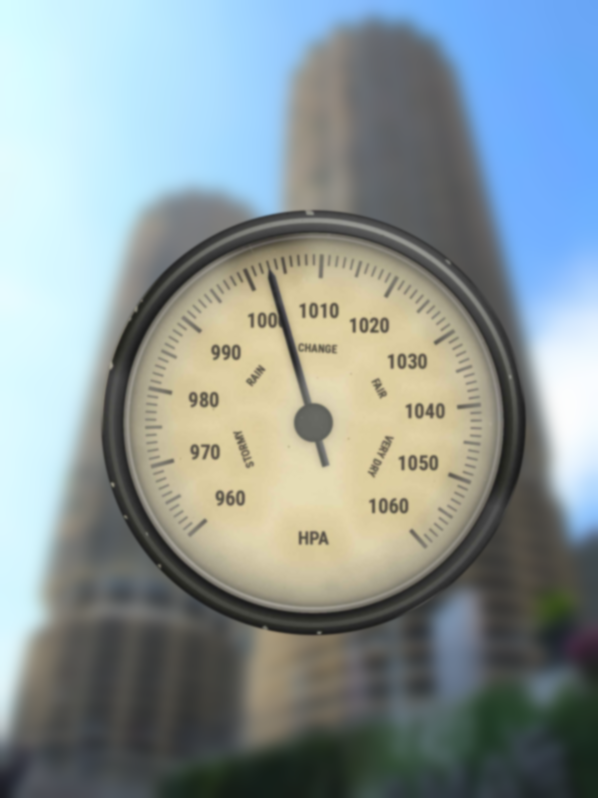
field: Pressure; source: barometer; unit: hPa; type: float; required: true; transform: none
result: 1003 hPa
